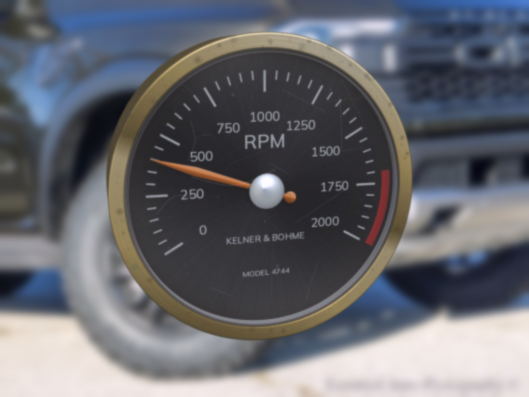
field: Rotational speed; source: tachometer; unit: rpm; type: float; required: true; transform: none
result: 400 rpm
